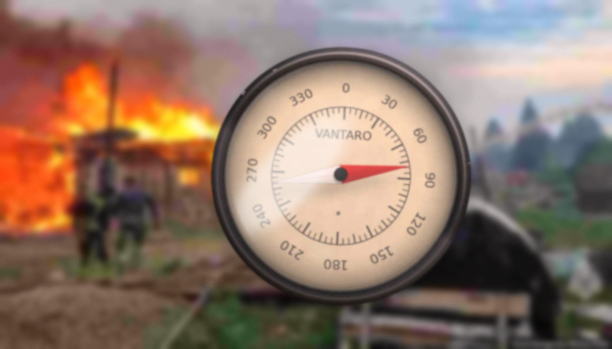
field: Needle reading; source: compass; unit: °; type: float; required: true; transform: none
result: 80 °
